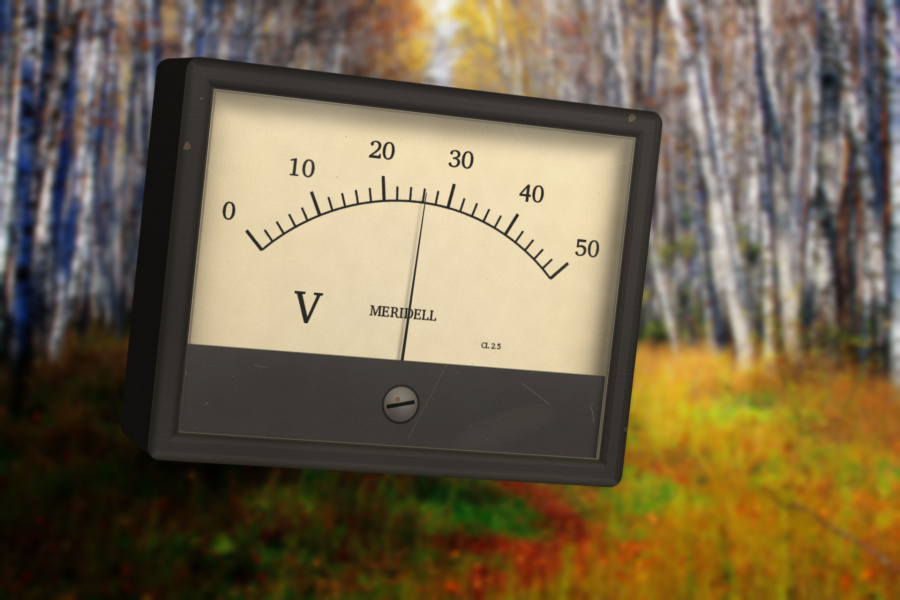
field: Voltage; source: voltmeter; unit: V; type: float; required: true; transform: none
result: 26 V
